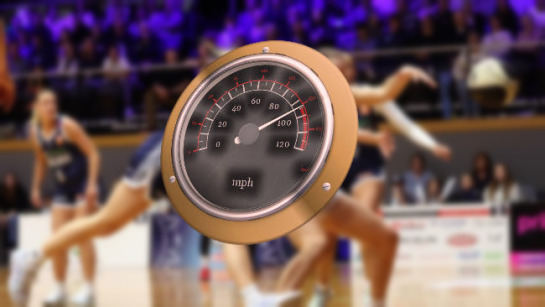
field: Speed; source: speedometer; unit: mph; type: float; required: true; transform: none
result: 95 mph
